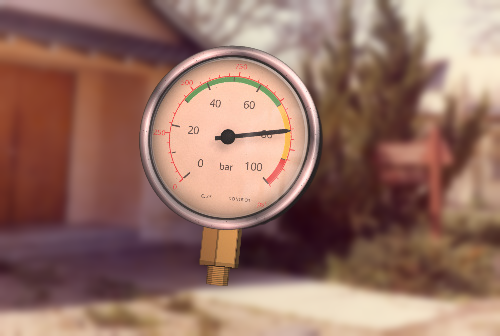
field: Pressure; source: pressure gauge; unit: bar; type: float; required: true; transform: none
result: 80 bar
